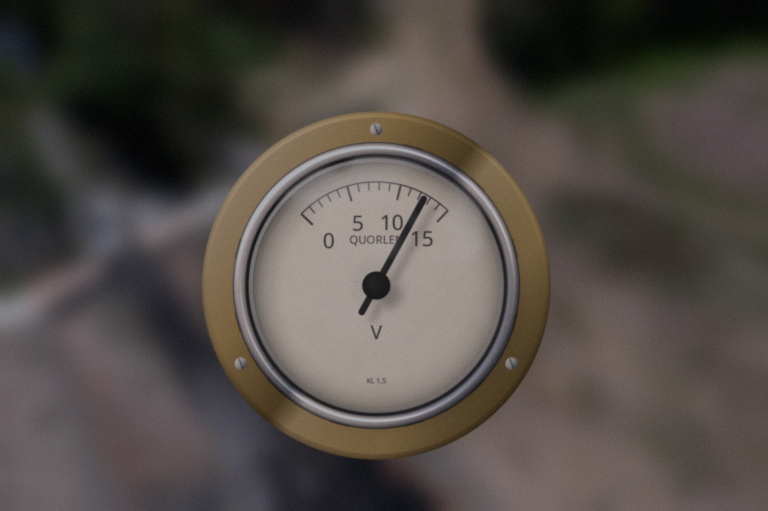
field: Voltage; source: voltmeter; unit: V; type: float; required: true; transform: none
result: 12.5 V
